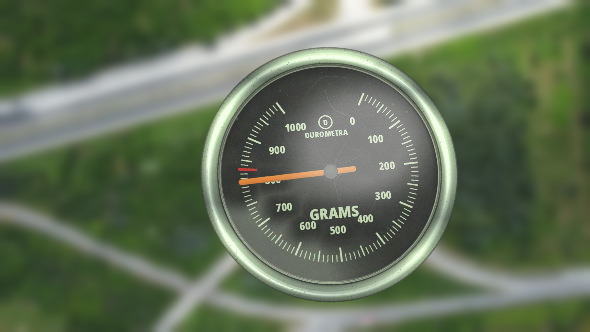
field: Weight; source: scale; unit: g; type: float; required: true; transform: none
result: 800 g
